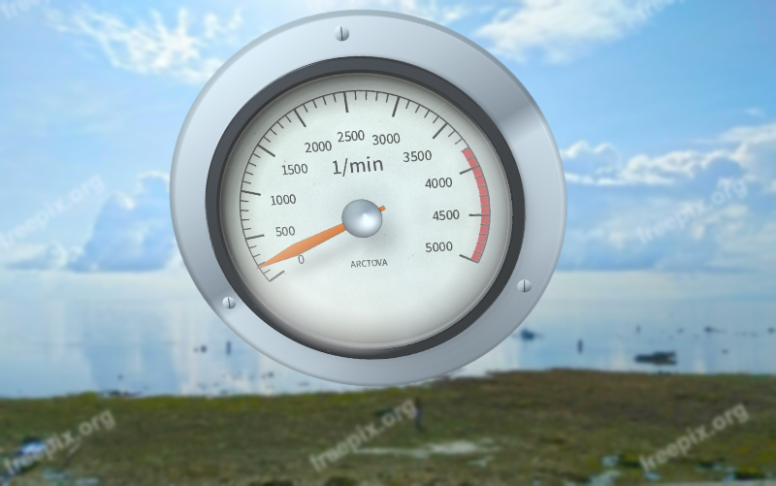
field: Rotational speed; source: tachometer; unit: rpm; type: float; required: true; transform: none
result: 200 rpm
